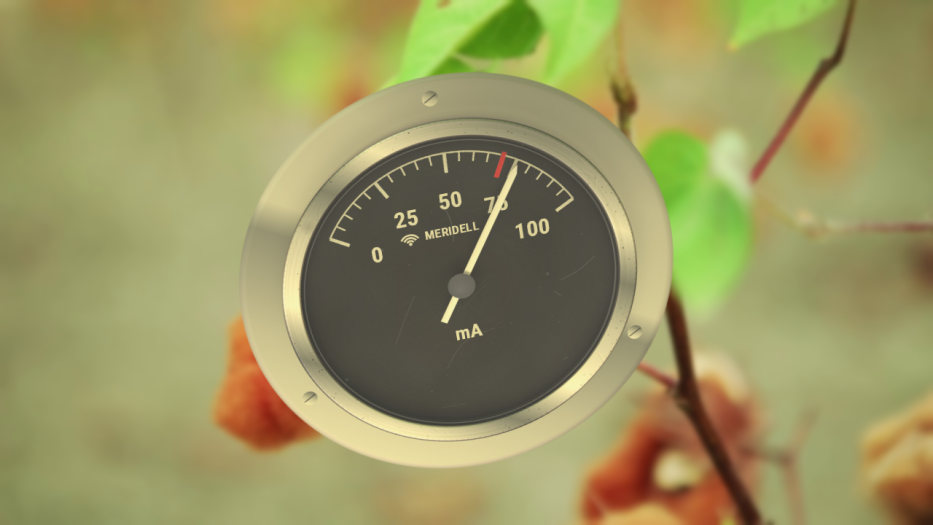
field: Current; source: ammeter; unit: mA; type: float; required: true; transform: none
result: 75 mA
